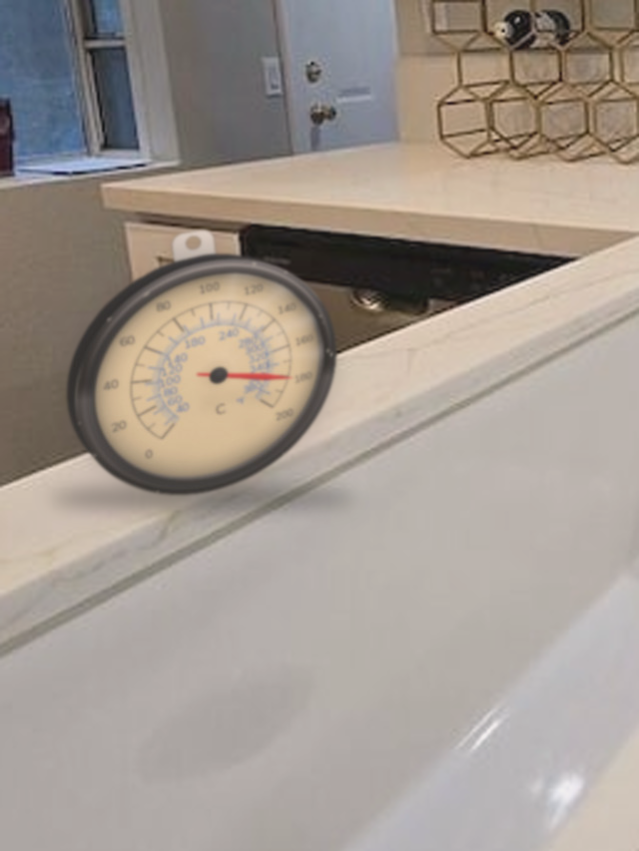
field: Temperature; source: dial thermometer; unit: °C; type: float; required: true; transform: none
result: 180 °C
